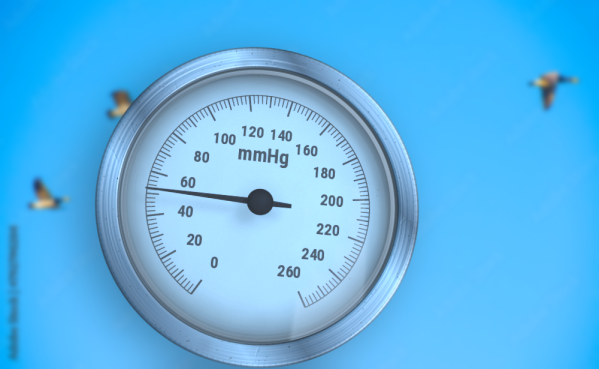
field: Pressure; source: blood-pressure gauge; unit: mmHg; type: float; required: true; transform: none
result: 52 mmHg
